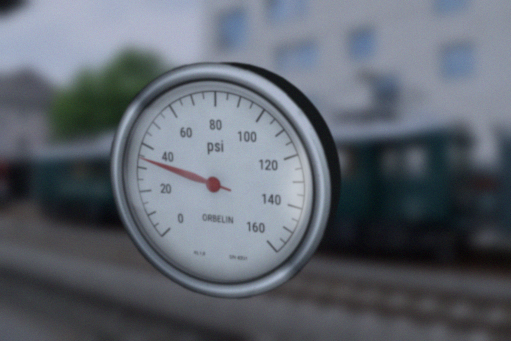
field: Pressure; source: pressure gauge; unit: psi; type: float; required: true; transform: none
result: 35 psi
